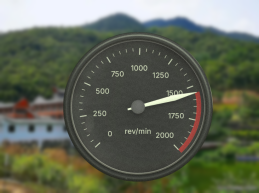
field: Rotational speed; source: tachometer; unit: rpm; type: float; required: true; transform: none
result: 1550 rpm
